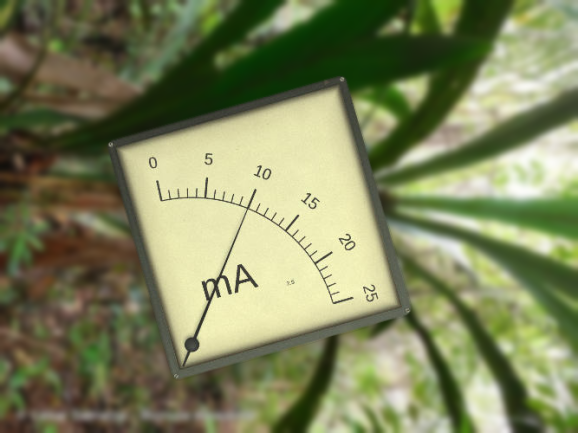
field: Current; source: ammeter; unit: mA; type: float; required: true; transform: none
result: 10 mA
